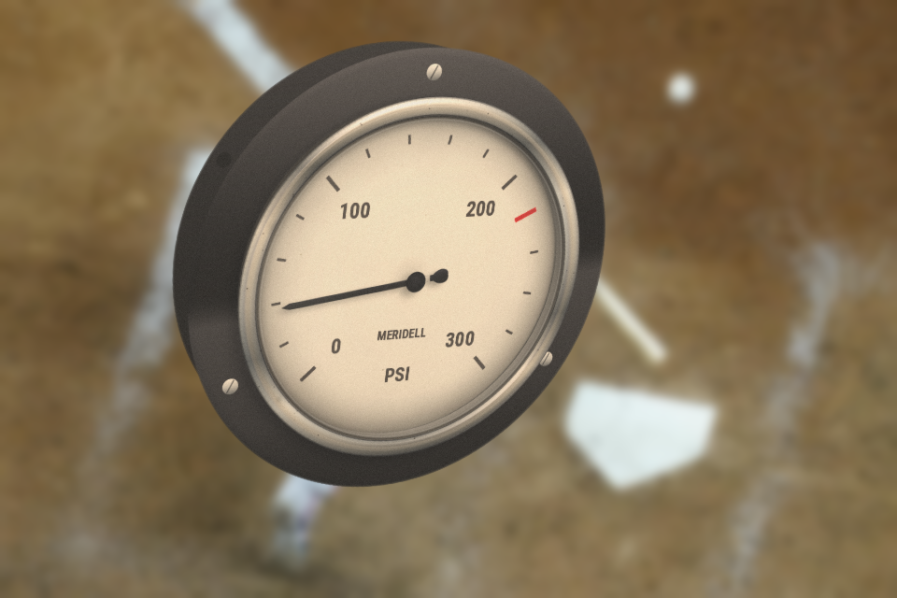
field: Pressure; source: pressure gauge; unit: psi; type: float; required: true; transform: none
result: 40 psi
